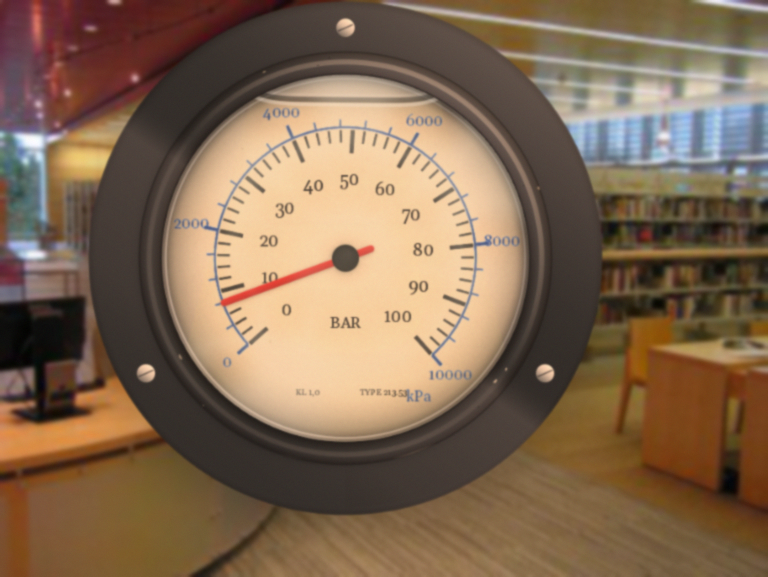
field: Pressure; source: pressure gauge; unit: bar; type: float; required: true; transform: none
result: 8 bar
